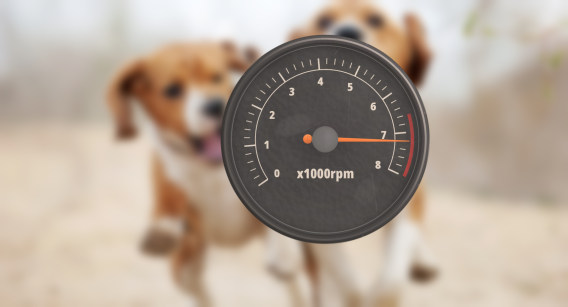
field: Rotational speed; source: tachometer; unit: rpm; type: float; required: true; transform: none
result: 7200 rpm
